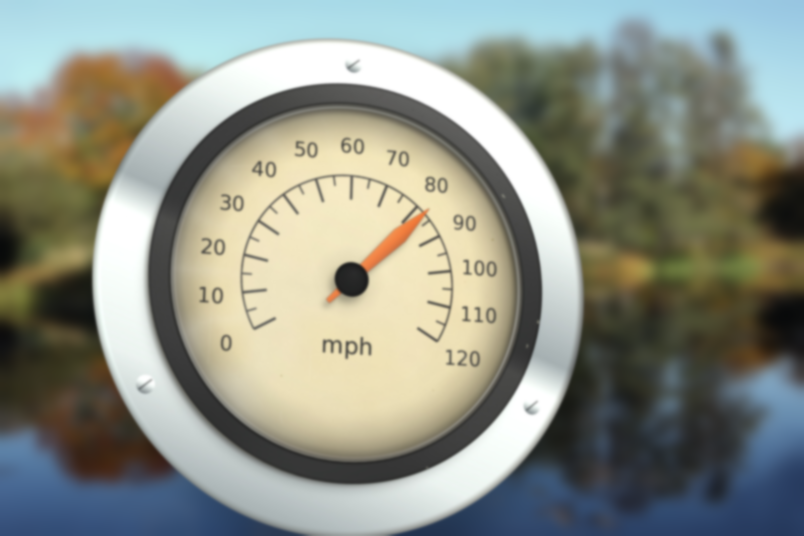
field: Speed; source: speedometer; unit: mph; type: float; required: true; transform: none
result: 82.5 mph
